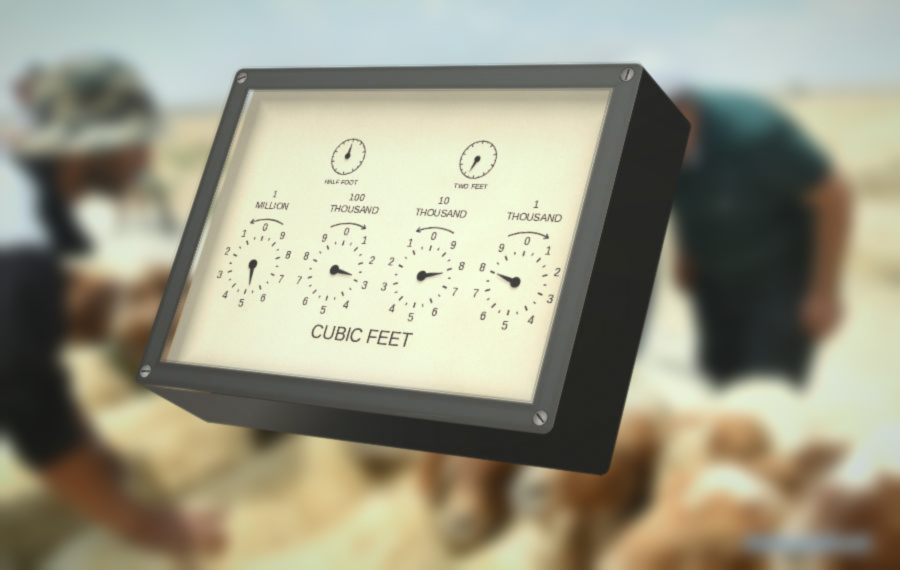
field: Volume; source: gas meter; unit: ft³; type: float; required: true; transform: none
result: 527800 ft³
